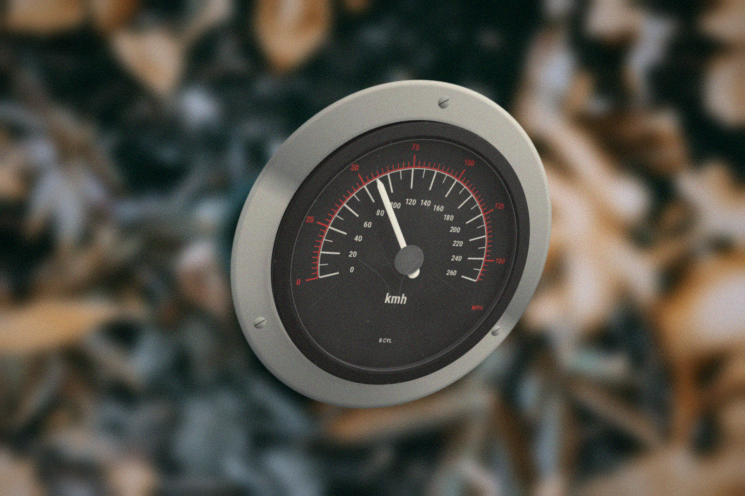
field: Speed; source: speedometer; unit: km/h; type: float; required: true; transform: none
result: 90 km/h
